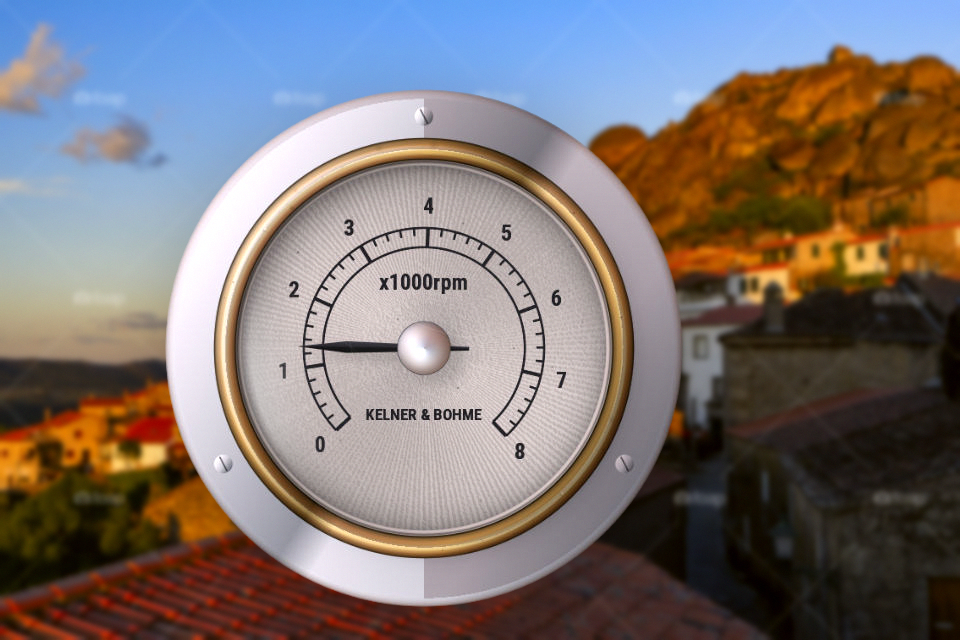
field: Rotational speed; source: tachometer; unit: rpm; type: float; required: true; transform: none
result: 1300 rpm
